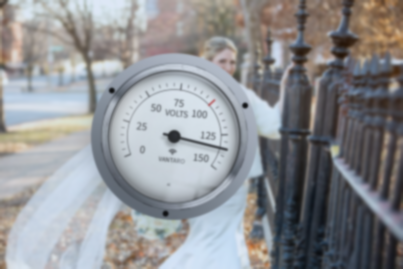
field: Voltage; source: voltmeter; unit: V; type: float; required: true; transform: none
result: 135 V
